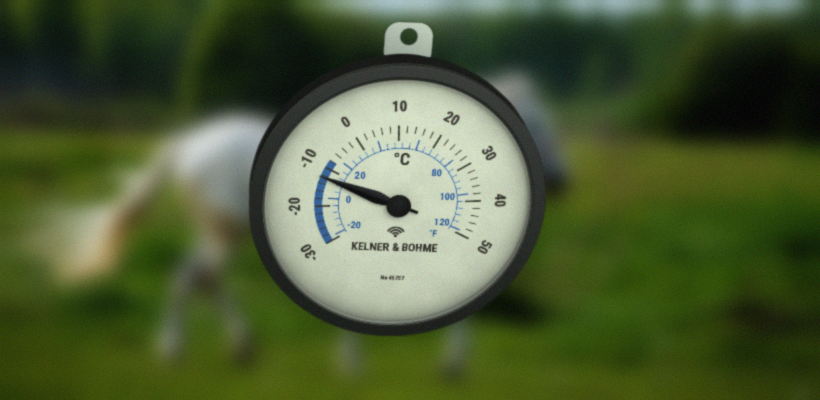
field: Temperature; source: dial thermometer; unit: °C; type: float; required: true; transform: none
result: -12 °C
